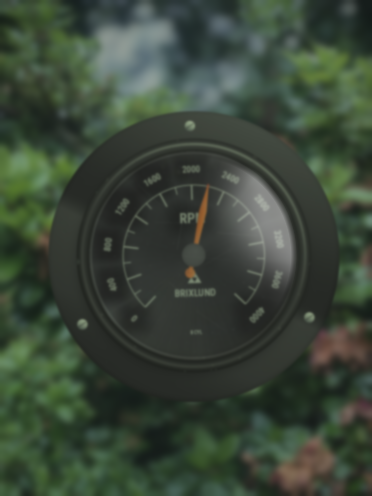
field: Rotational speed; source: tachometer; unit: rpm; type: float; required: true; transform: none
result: 2200 rpm
